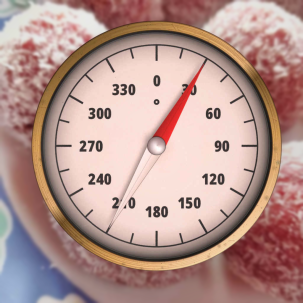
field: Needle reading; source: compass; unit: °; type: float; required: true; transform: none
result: 30 °
